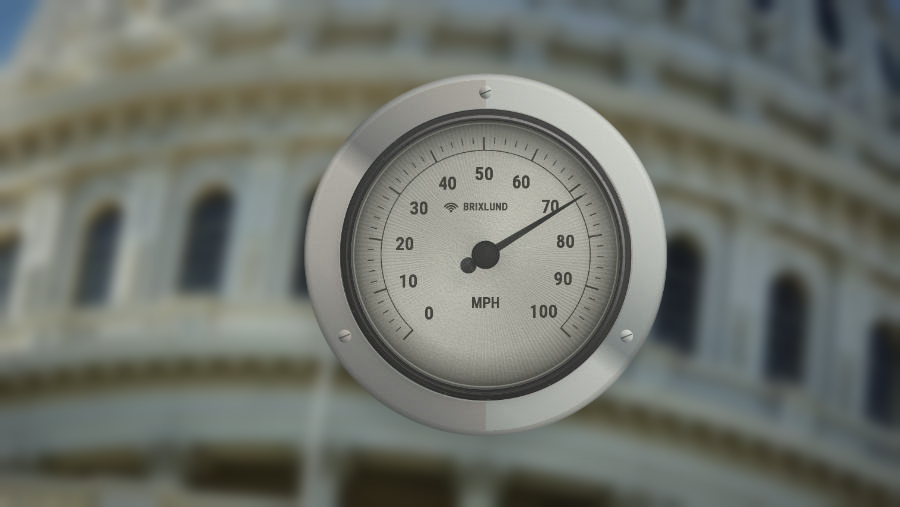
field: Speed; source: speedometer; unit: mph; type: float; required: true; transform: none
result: 72 mph
